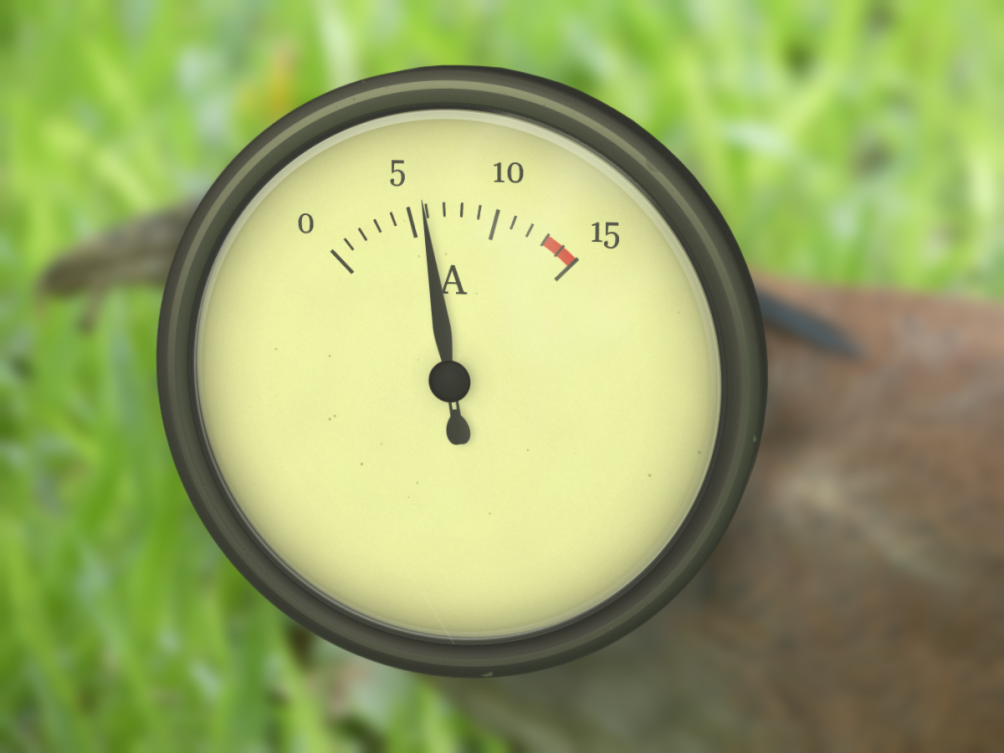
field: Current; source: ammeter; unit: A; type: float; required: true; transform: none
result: 6 A
